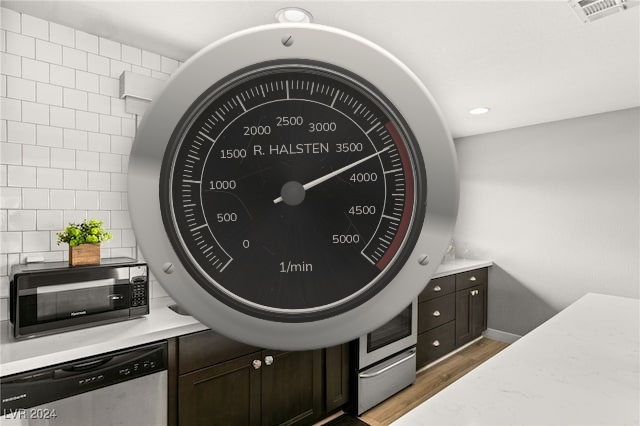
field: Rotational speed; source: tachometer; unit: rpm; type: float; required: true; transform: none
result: 3750 rpm
